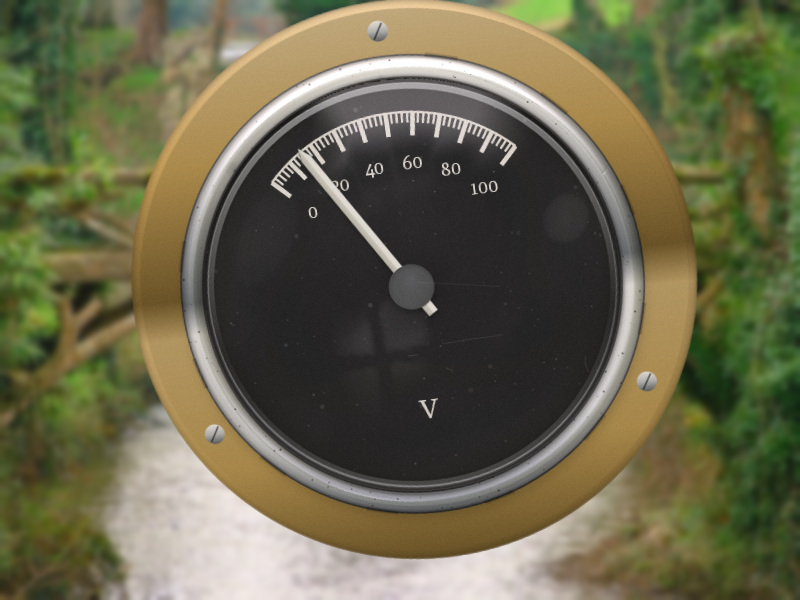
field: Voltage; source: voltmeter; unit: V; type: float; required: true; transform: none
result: 16 V
